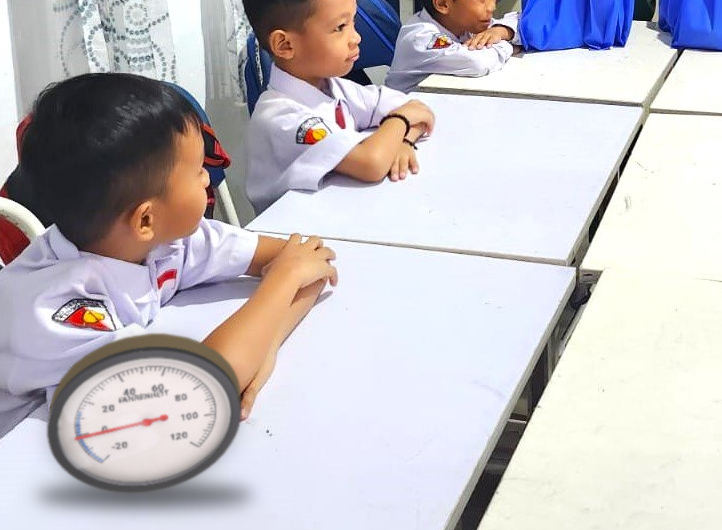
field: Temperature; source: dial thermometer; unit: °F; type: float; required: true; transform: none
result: 0 °F
